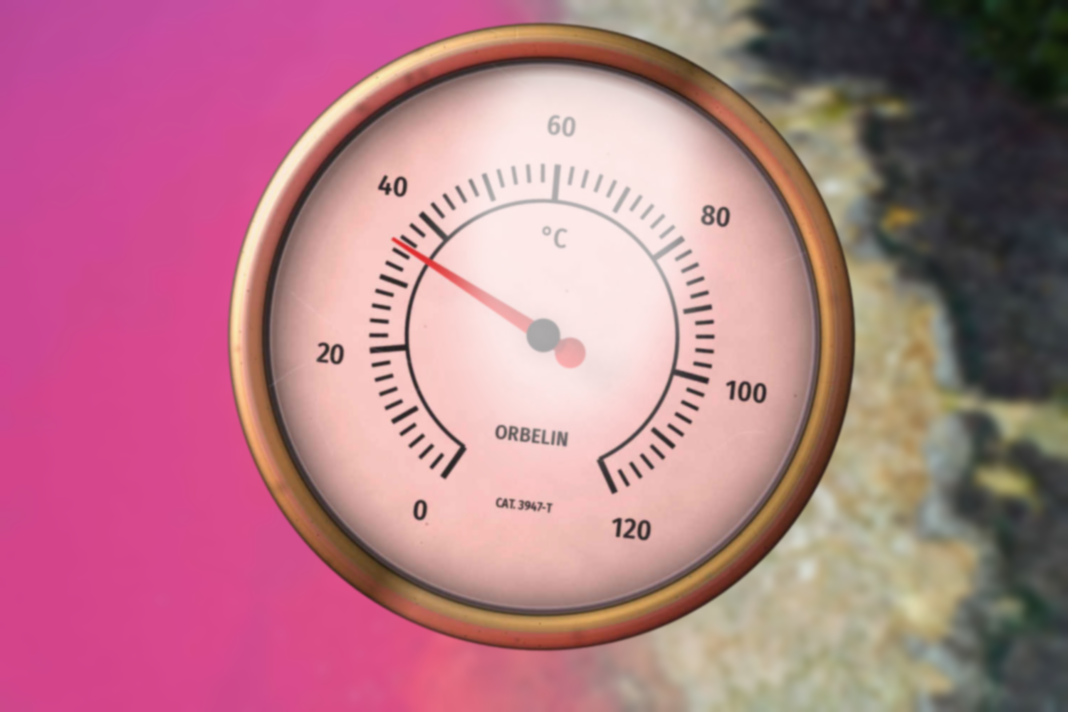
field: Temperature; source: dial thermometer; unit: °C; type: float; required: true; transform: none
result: 35 °C
